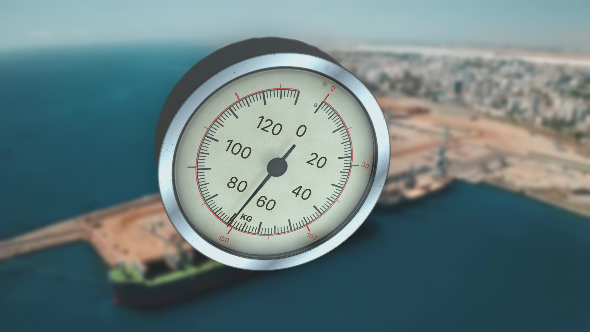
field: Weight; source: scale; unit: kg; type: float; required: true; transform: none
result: 70 kg
